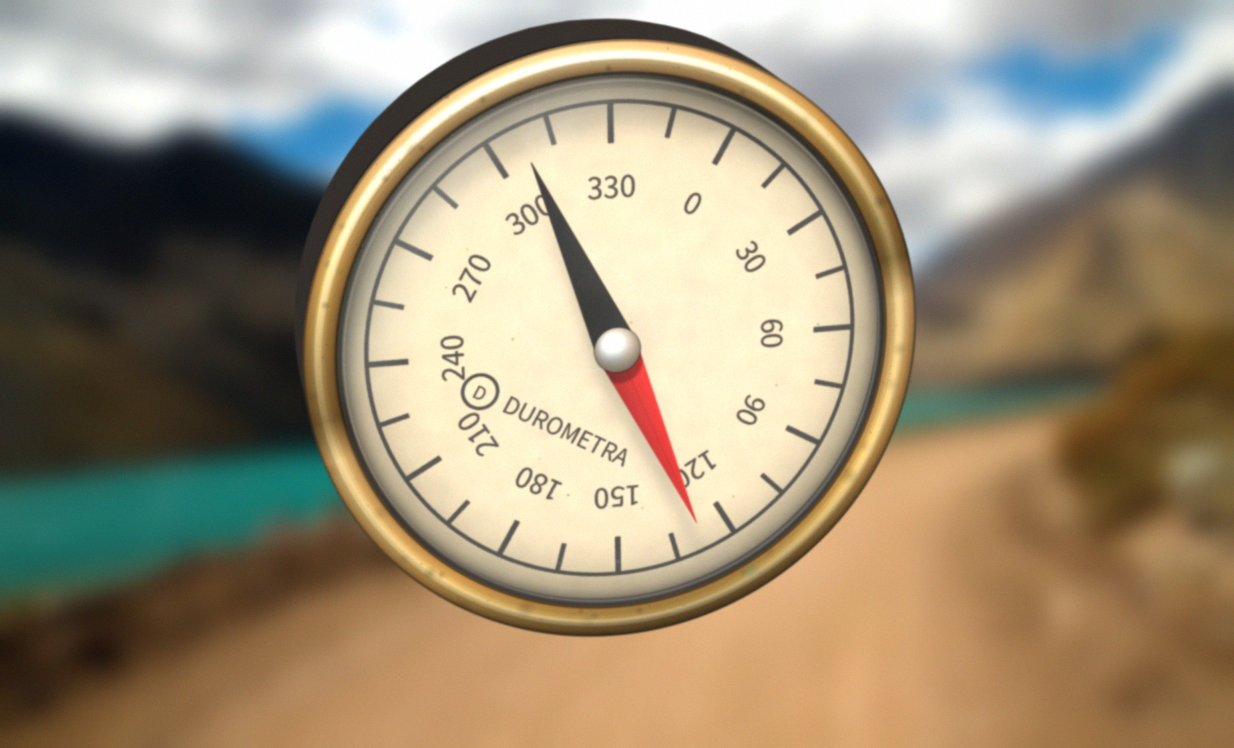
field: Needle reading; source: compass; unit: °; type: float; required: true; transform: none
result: 127.5 °
